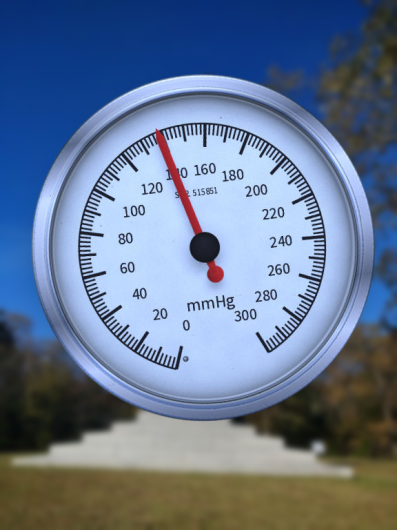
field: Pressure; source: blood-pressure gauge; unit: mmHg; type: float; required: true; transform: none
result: 138 mmHg
